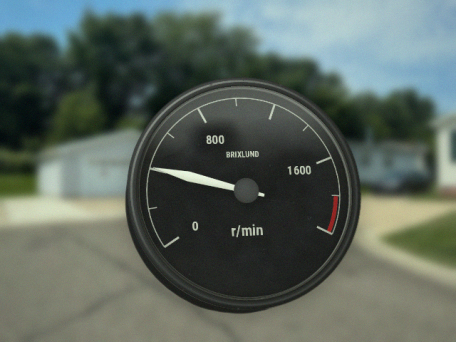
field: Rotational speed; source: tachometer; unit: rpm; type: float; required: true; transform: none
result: 400 rpm
